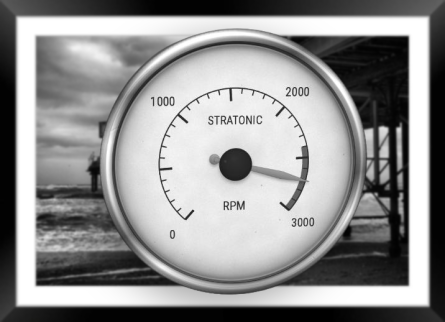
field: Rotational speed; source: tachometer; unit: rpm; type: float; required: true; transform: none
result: 2700 rpm
